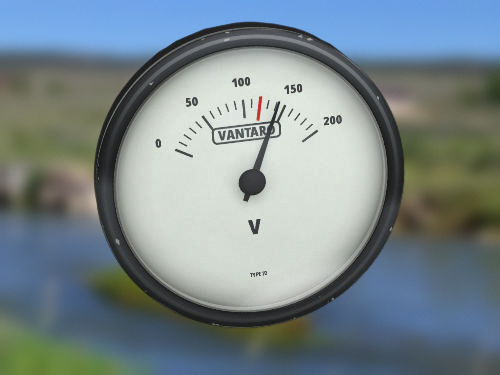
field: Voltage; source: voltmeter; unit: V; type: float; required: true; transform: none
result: 140 V
